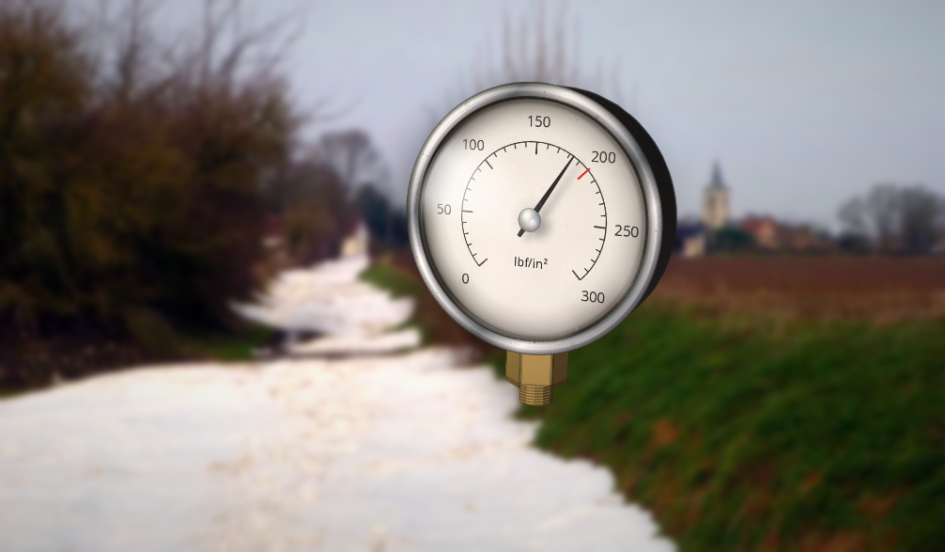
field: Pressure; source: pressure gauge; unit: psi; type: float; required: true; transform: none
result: 185 psi
